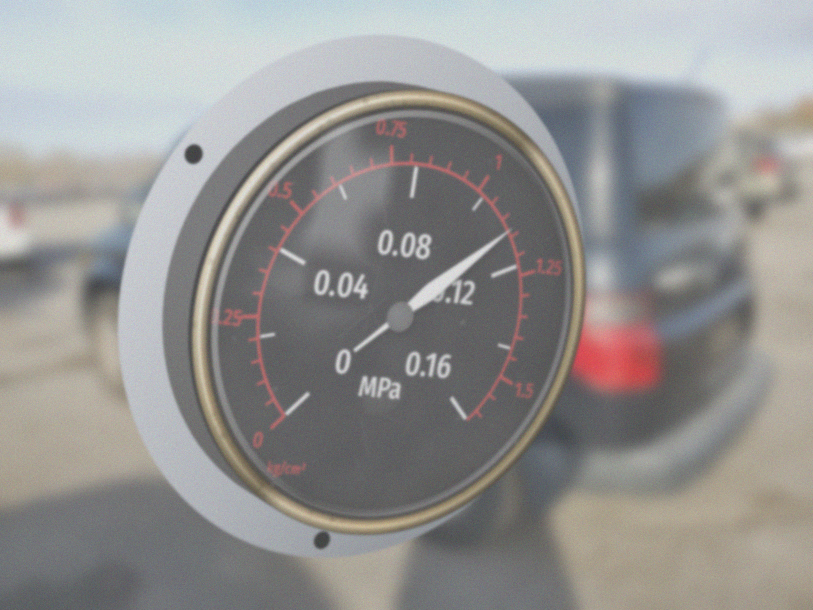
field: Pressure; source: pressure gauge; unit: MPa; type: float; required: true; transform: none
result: 0.11 MPa
